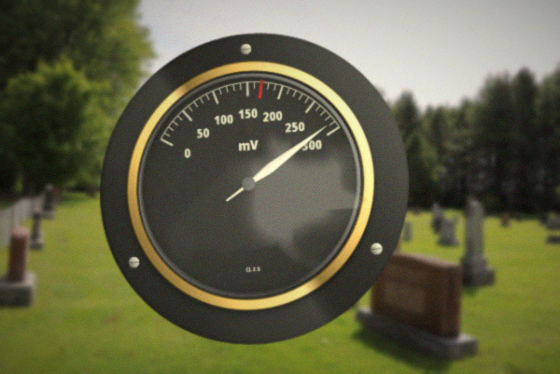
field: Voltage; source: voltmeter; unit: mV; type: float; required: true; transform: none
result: 290 mV
